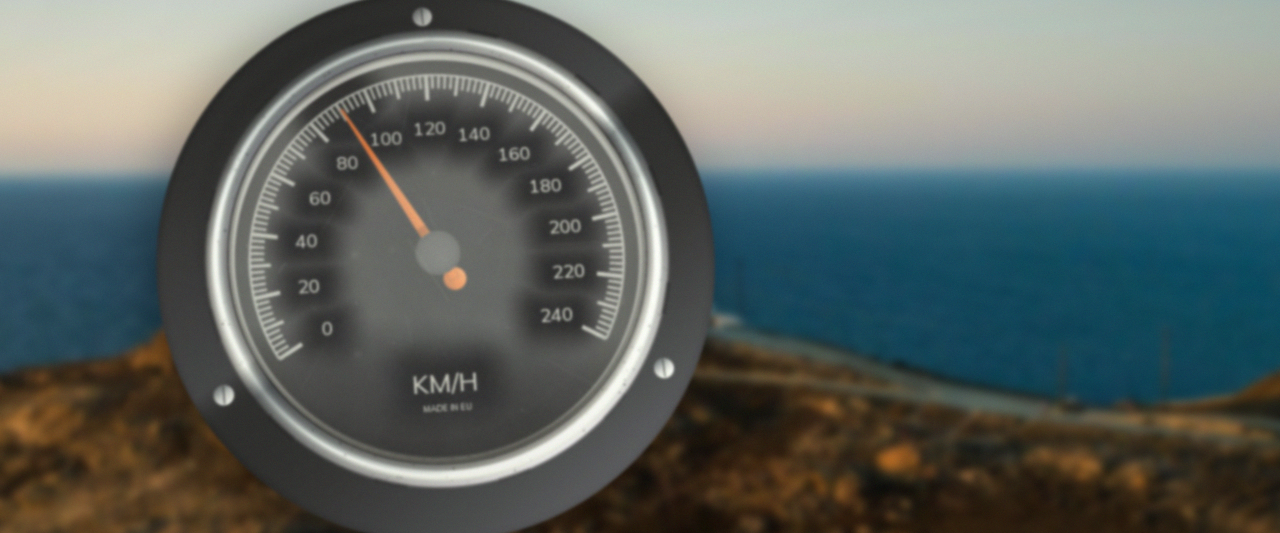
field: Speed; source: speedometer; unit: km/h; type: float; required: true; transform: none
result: 90 km/h
